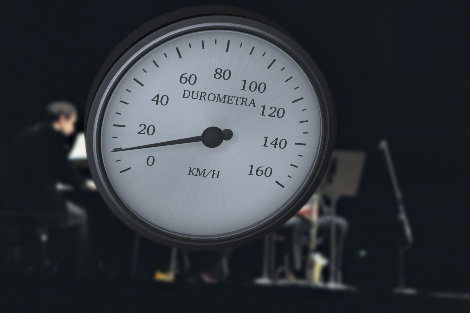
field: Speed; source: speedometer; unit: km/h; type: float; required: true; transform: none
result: 10 km/h
